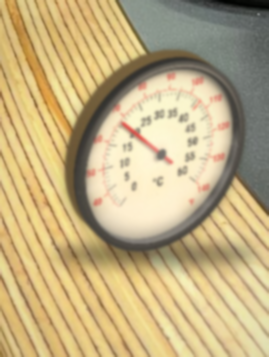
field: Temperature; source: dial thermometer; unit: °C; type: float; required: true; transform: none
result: 20 °C
